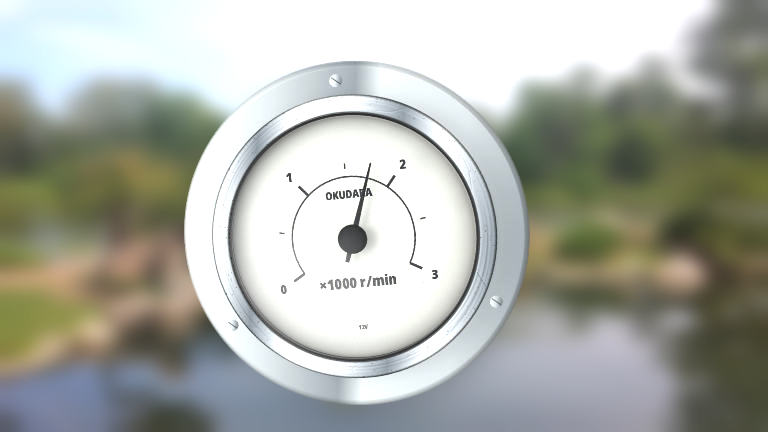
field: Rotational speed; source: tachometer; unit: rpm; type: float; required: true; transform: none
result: 1750 rpm
